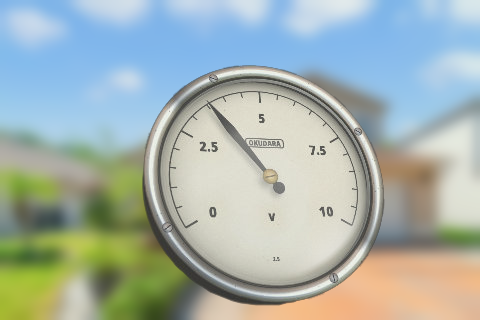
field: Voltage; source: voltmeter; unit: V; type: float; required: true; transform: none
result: 3.5 V
